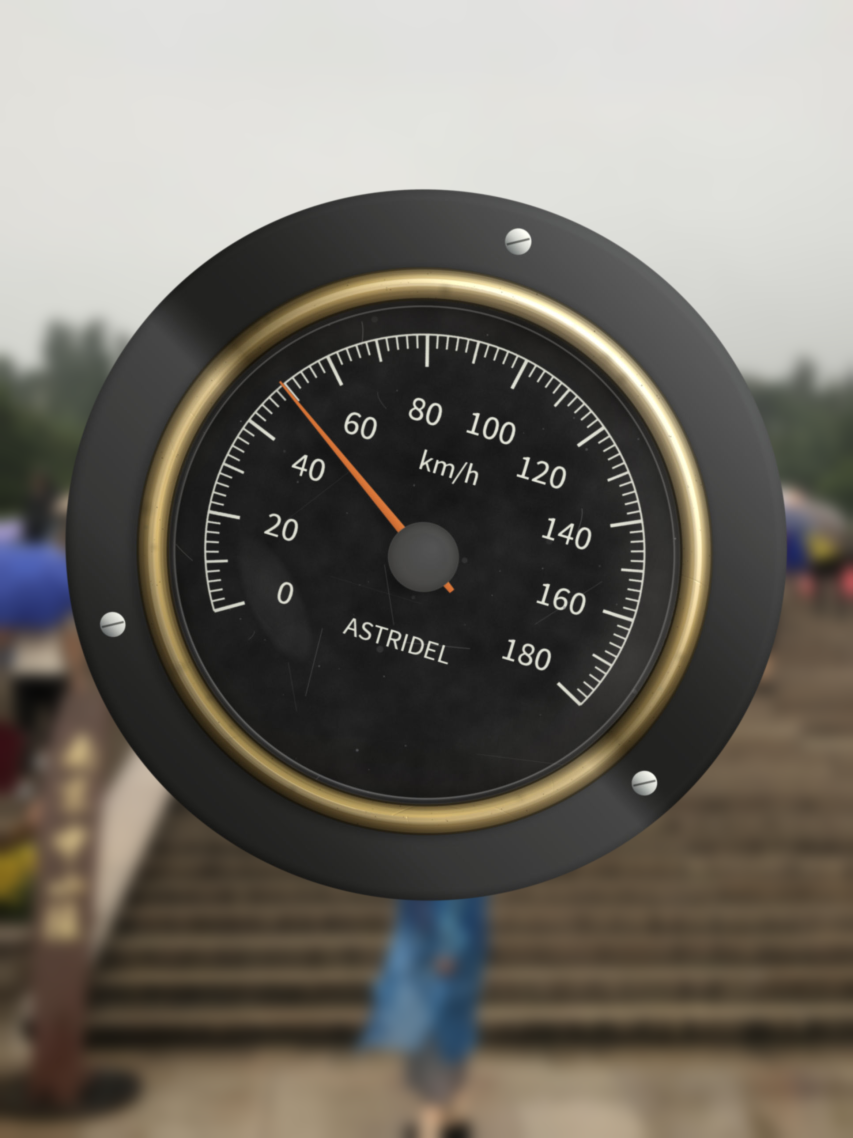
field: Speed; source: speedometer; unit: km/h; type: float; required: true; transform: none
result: 50 km/h
